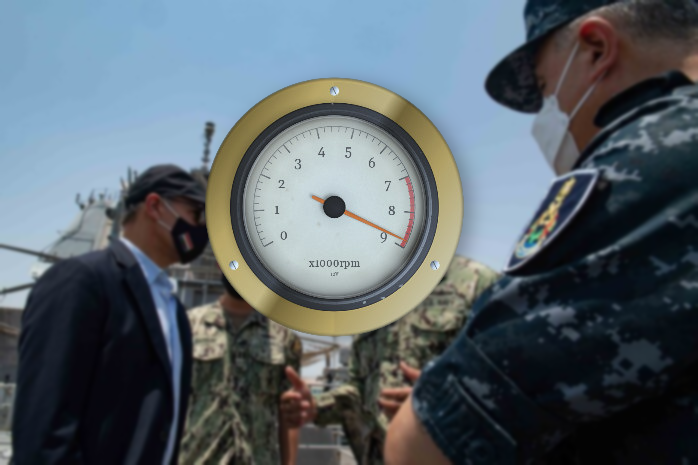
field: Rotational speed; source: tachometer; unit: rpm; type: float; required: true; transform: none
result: 8800 rpm
